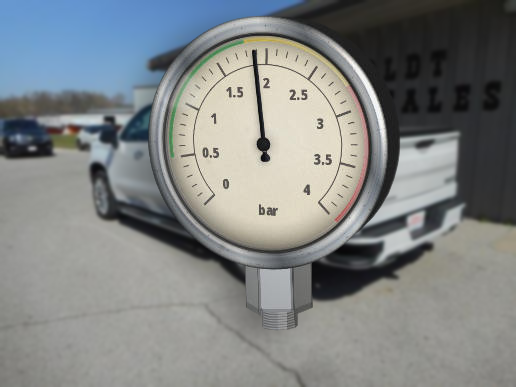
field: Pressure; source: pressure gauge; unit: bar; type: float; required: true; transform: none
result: 1.9 bar
